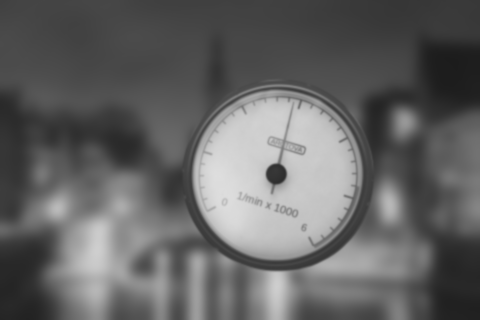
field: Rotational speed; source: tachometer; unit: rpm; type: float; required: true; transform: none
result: 2900 rpm
